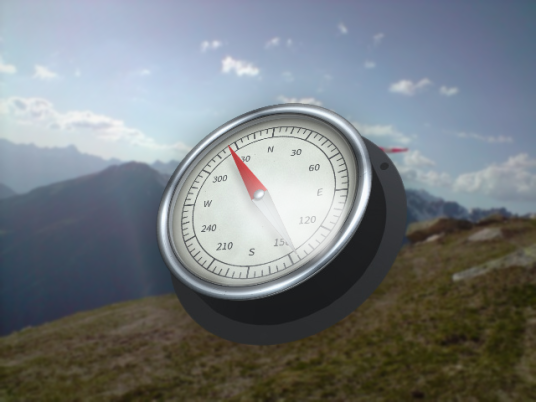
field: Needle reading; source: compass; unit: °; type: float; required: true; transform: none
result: 325 °
